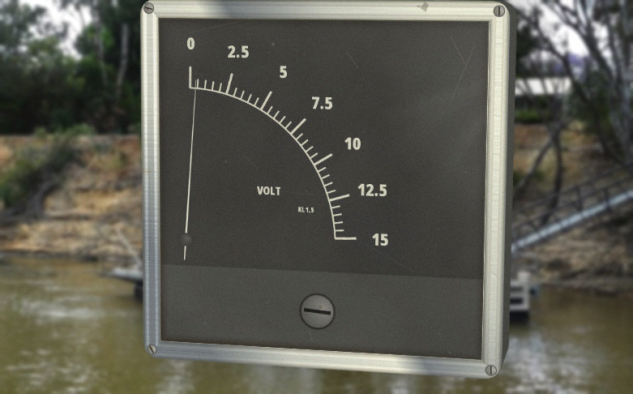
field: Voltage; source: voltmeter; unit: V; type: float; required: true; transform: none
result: 0.5 V
